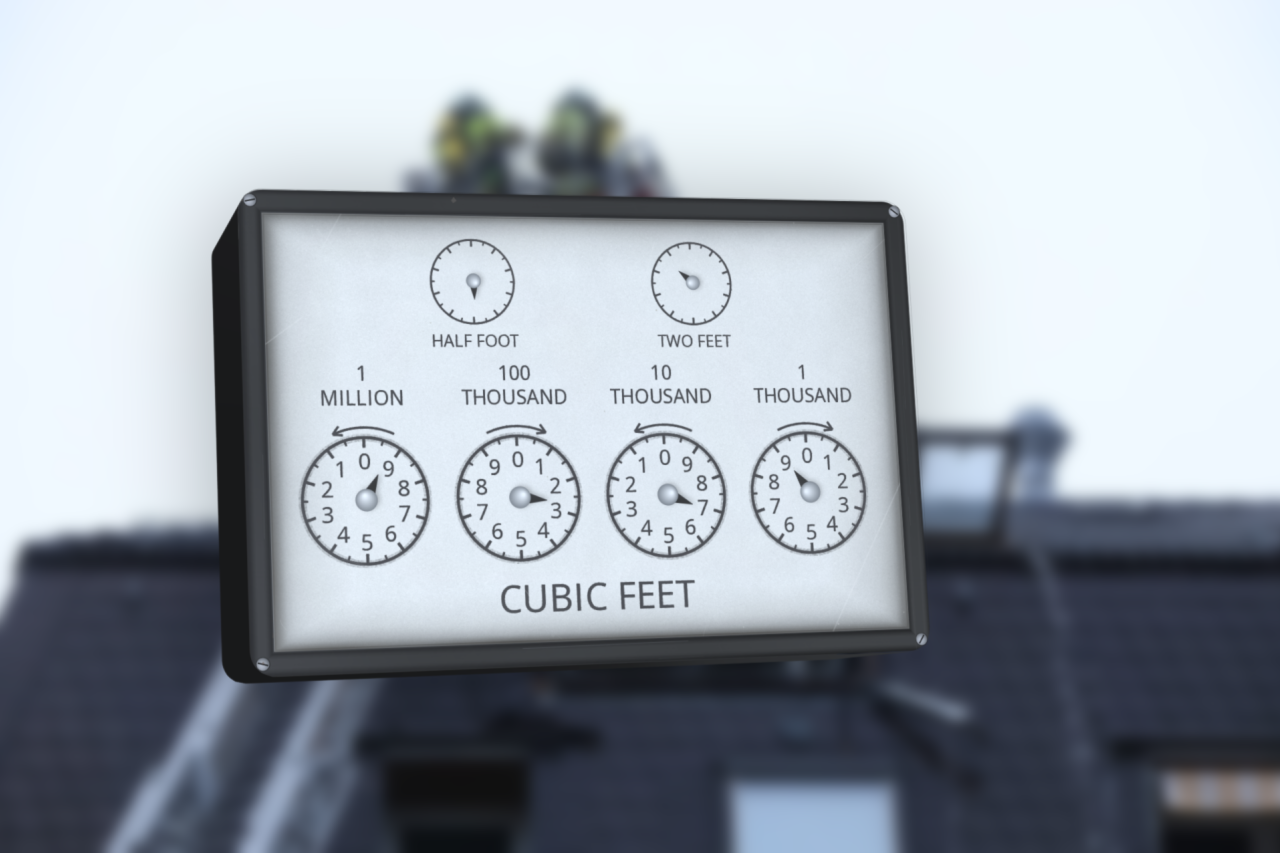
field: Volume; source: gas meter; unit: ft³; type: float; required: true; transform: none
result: 926900 ft³
